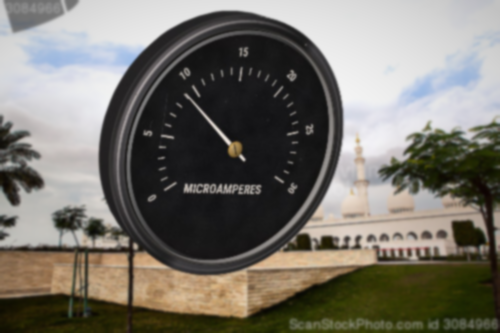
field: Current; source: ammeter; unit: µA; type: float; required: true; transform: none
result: 9 µA
